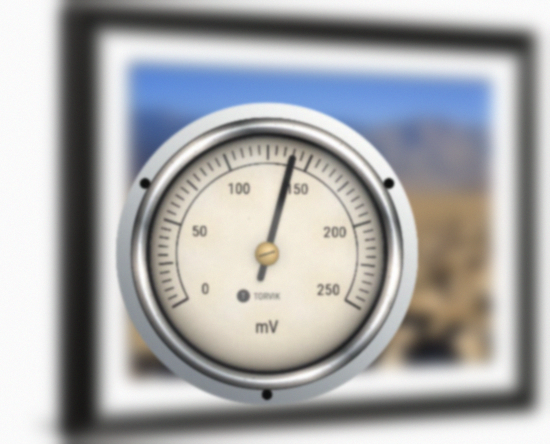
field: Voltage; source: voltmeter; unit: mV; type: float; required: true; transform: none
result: 140 mV
